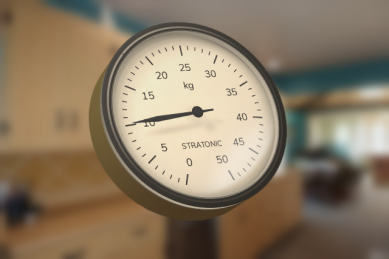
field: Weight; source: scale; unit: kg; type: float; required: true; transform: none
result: 10 kg
